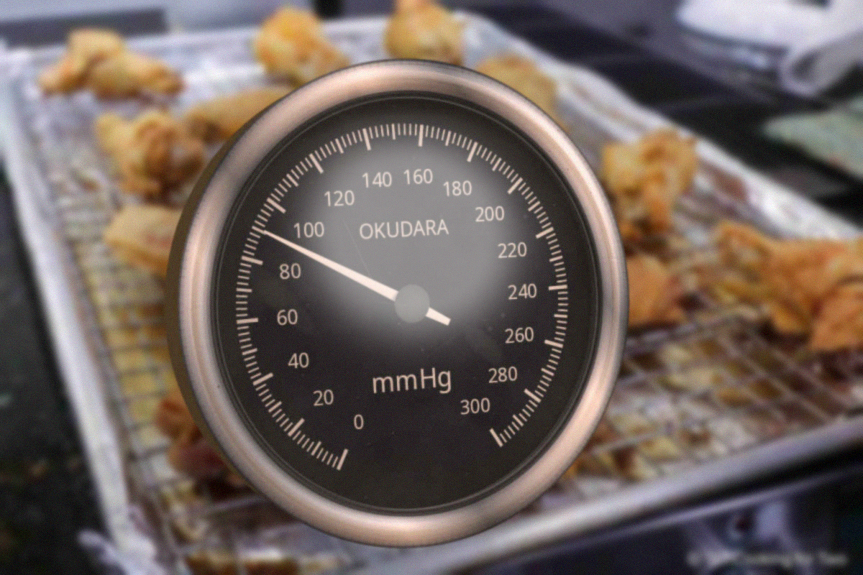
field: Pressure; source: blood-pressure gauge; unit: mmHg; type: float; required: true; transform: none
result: 90 mmHg
